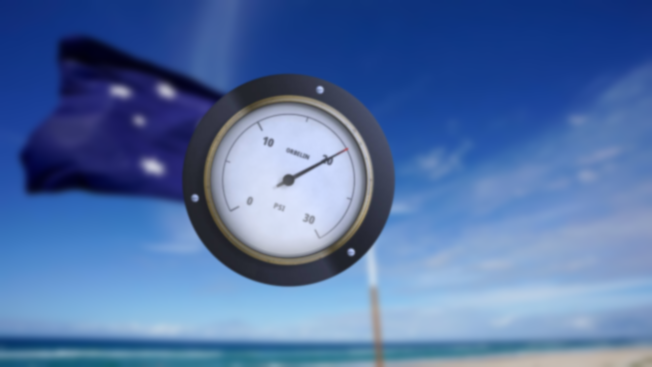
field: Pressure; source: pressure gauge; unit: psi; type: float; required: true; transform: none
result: 20 psi
